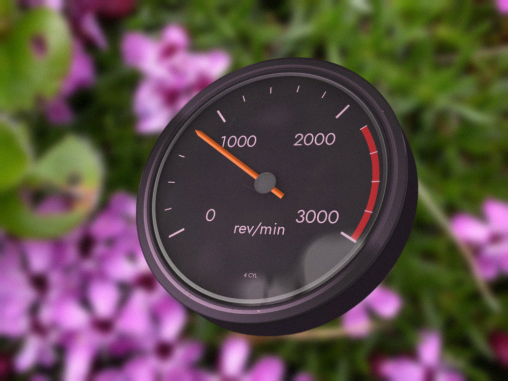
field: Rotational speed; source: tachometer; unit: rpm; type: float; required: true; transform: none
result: 800 rpm
